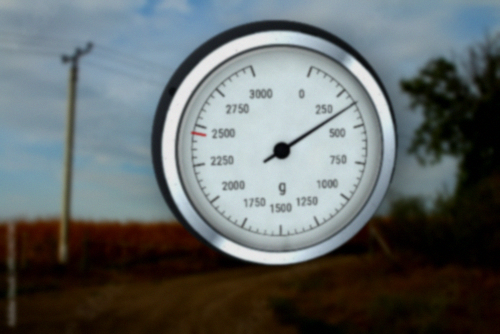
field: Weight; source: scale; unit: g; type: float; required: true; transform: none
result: 350 g
